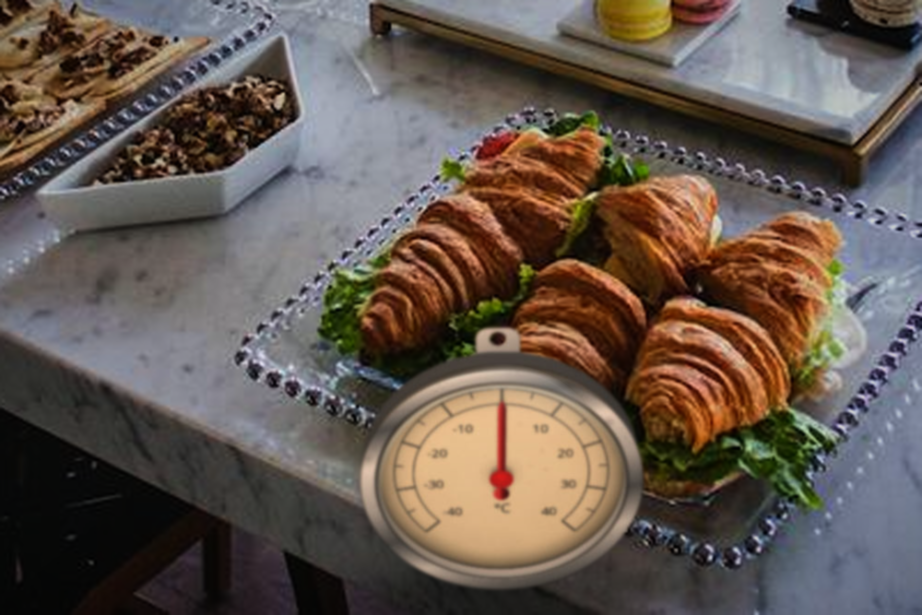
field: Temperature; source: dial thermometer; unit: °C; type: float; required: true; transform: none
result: 0 °C
